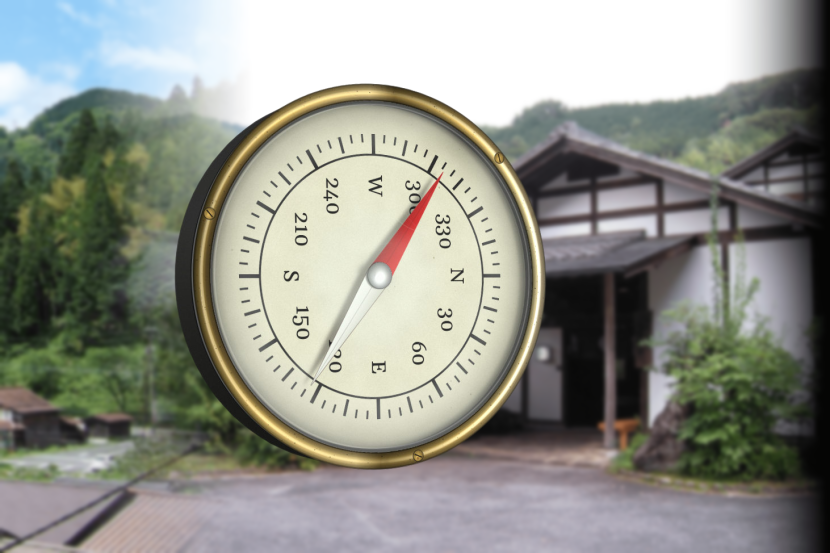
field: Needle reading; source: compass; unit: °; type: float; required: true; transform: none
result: 305 °
